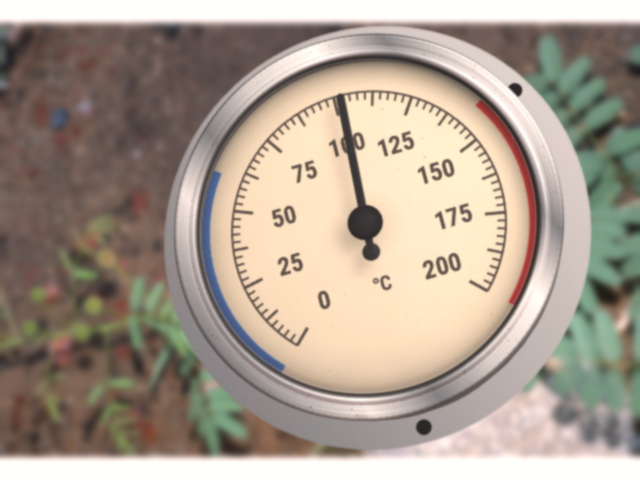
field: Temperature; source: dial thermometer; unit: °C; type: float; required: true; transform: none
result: 102.5 °C
